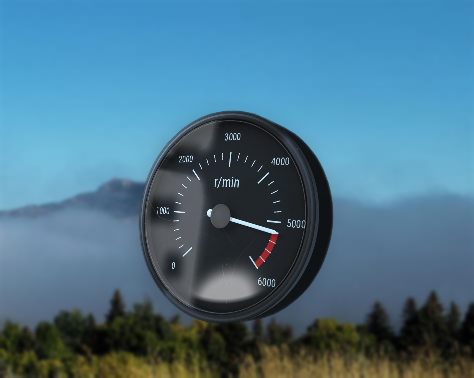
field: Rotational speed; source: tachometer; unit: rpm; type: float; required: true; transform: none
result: 5200 rpm
